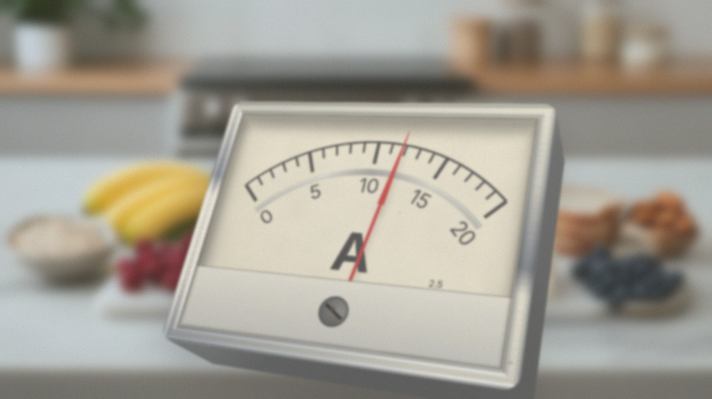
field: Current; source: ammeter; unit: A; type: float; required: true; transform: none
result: 12 A
